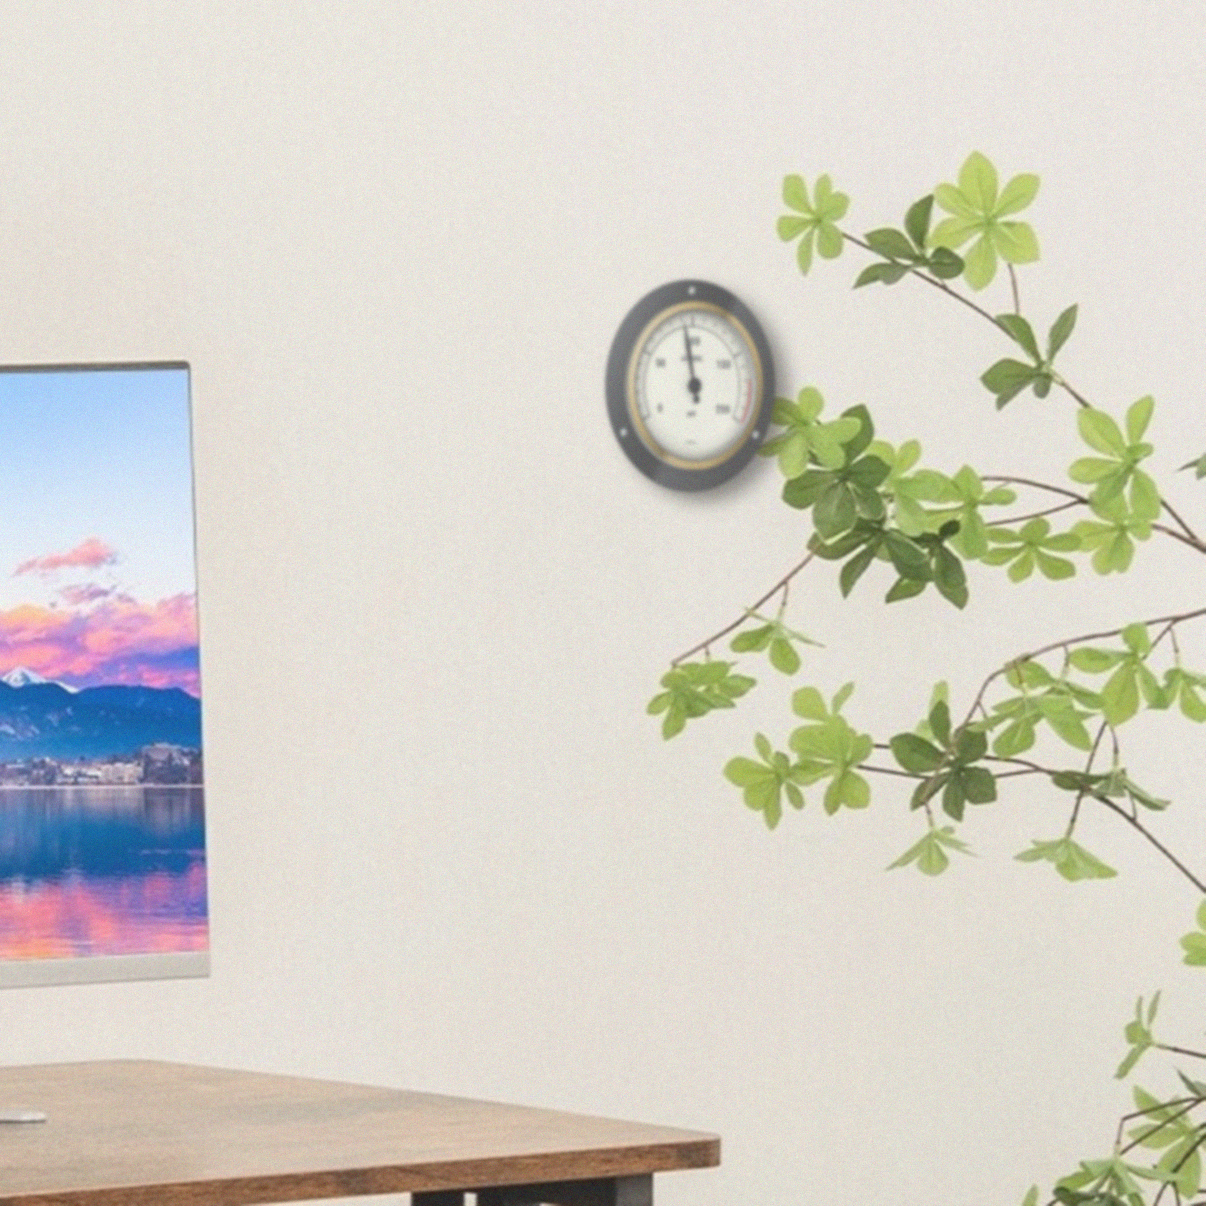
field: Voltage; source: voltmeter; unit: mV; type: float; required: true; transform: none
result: 90 mV
